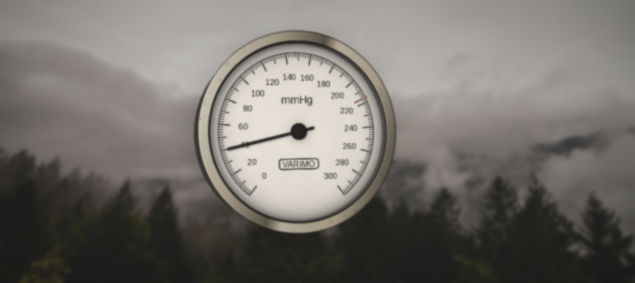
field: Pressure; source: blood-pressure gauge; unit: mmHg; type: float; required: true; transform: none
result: 40 mmHg
